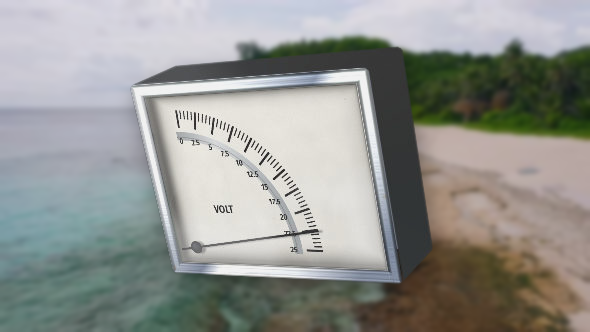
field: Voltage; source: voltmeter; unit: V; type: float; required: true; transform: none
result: 22.5 V
